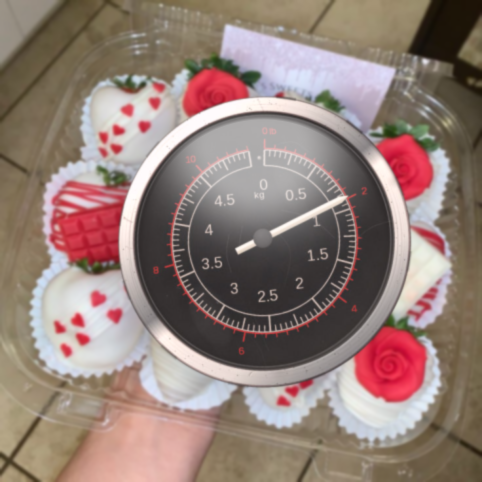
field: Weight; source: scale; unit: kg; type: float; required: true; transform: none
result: 0.9 kg
